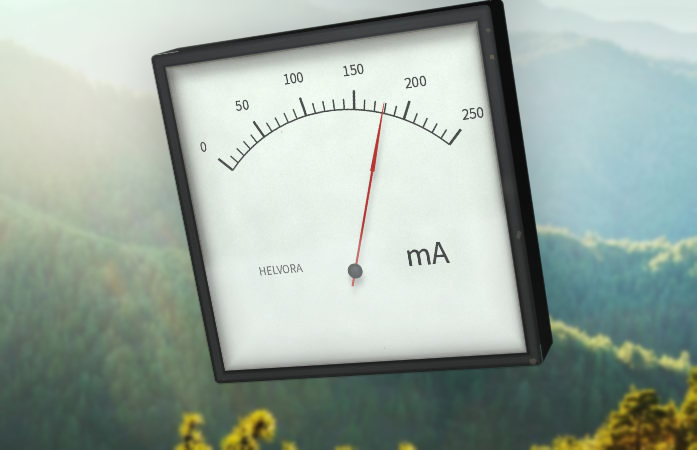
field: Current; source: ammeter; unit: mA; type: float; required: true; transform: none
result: 180 mA
